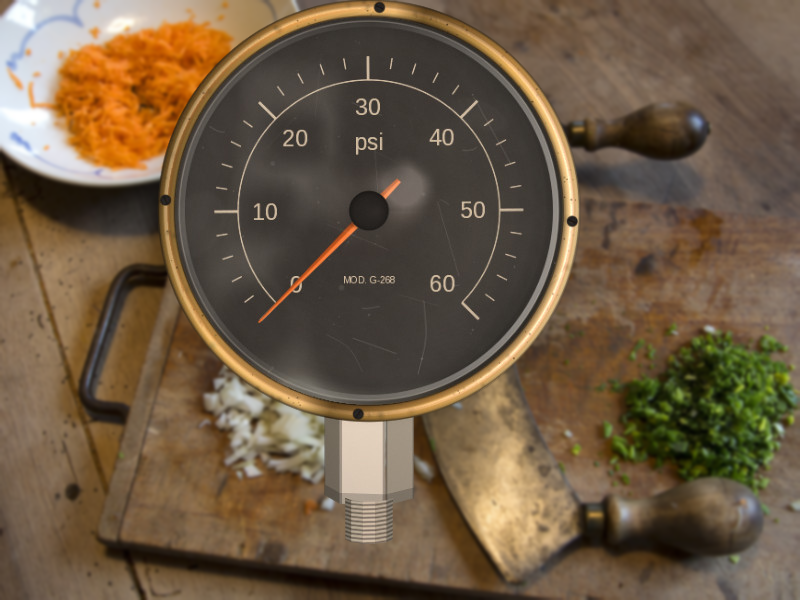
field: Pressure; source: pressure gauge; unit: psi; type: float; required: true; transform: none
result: 0 psi
